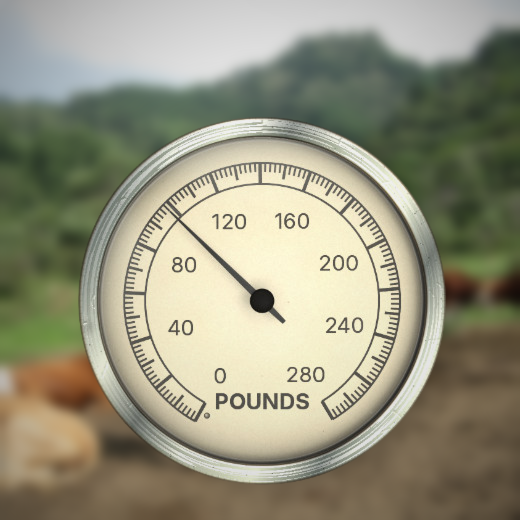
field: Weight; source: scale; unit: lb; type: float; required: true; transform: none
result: 98 lb
